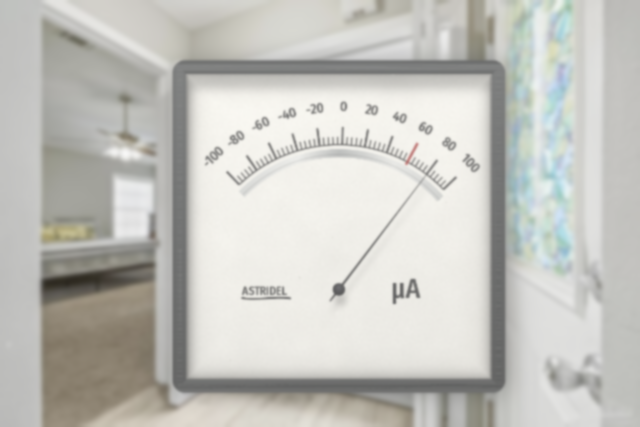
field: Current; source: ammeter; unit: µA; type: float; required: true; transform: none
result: 80 µA
